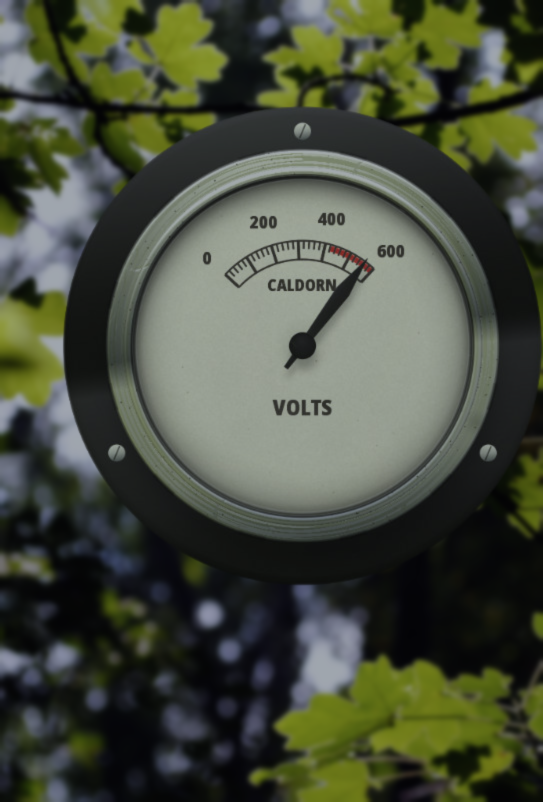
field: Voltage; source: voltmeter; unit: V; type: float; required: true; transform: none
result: 560 V
